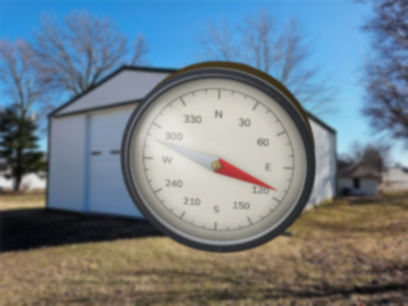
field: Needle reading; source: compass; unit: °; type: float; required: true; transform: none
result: 110 °
